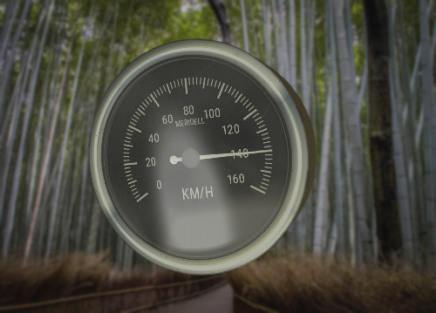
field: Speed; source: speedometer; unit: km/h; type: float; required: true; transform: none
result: 140 km/h
